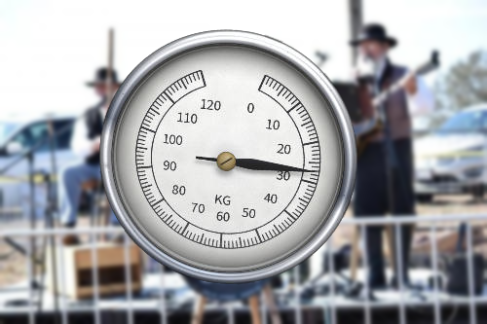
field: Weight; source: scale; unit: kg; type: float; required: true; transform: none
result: 27 kg
